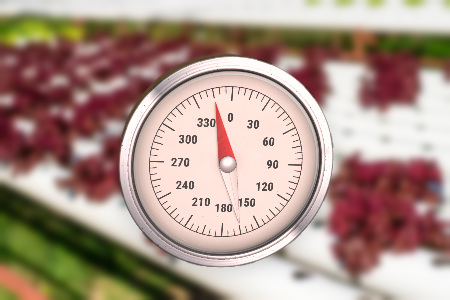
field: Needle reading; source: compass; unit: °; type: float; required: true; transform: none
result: 345 °
